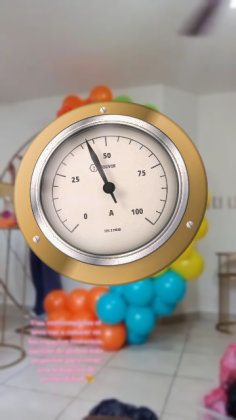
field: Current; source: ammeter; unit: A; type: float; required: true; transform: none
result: 42.5 A
